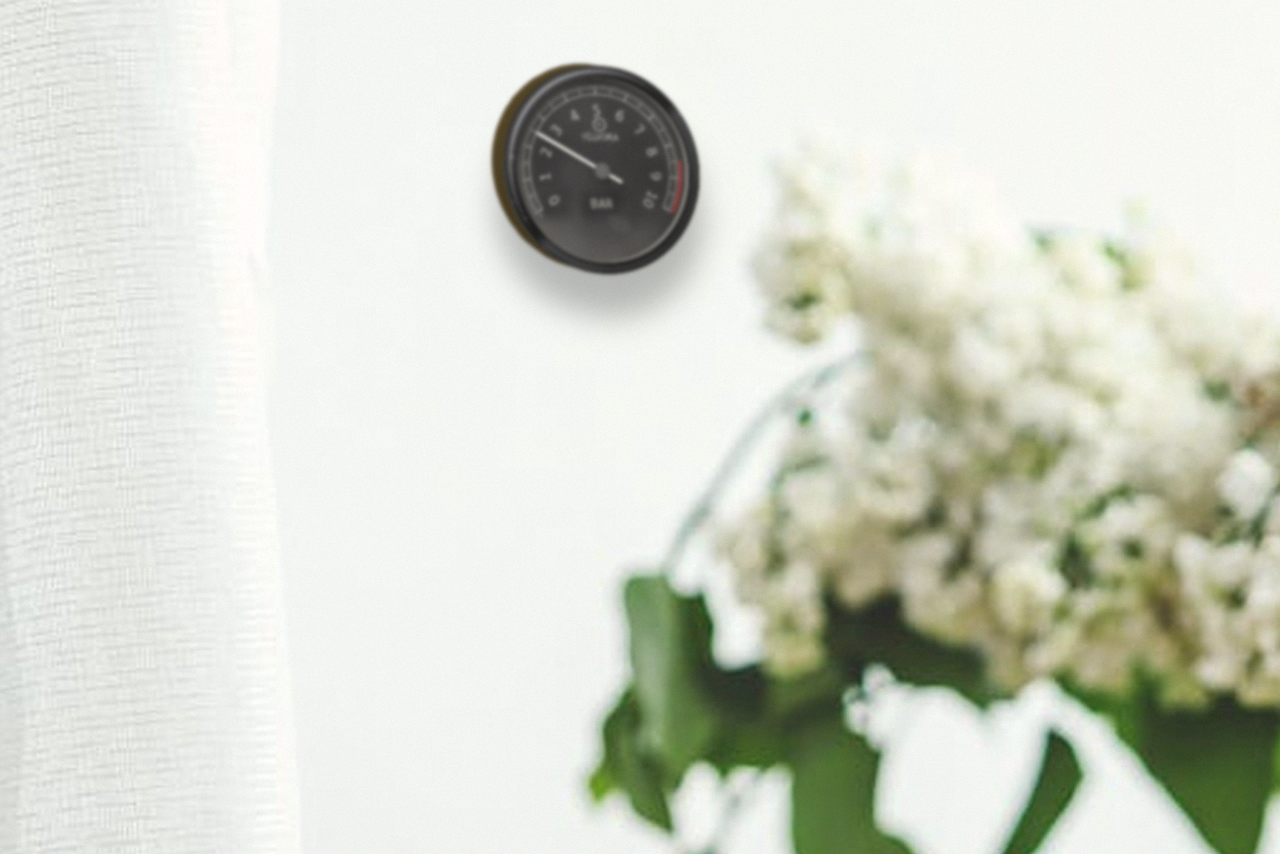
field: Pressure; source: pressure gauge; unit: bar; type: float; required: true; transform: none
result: 2.5 bar
